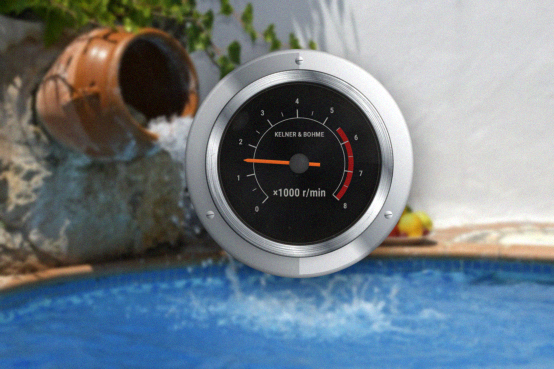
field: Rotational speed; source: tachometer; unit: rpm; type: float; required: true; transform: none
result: 1500 rpm
